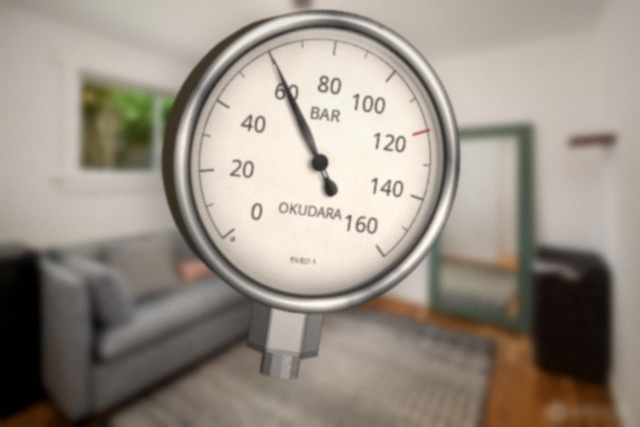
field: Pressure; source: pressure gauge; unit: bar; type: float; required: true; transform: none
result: 60 bar
